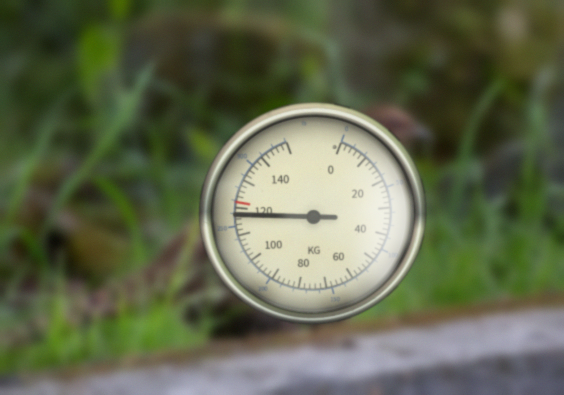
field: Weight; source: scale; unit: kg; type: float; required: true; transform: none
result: 118 kg
